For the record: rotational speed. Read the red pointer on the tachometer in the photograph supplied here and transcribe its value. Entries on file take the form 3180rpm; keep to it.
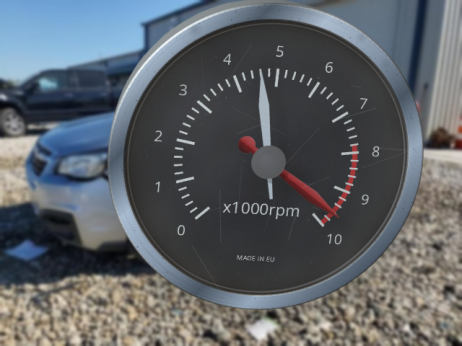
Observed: 9600rpm
